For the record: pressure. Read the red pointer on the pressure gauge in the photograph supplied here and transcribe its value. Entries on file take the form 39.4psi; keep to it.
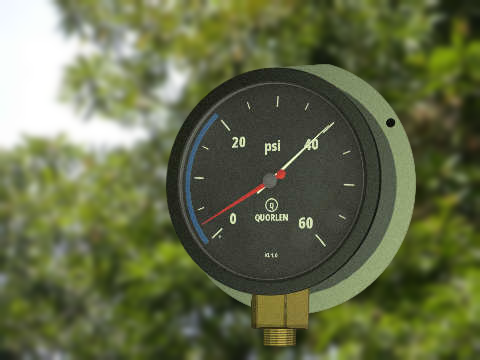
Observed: 2.5psi
